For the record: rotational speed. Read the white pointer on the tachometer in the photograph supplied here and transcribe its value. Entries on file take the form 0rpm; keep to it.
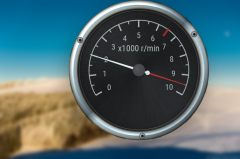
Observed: 2000rpm
